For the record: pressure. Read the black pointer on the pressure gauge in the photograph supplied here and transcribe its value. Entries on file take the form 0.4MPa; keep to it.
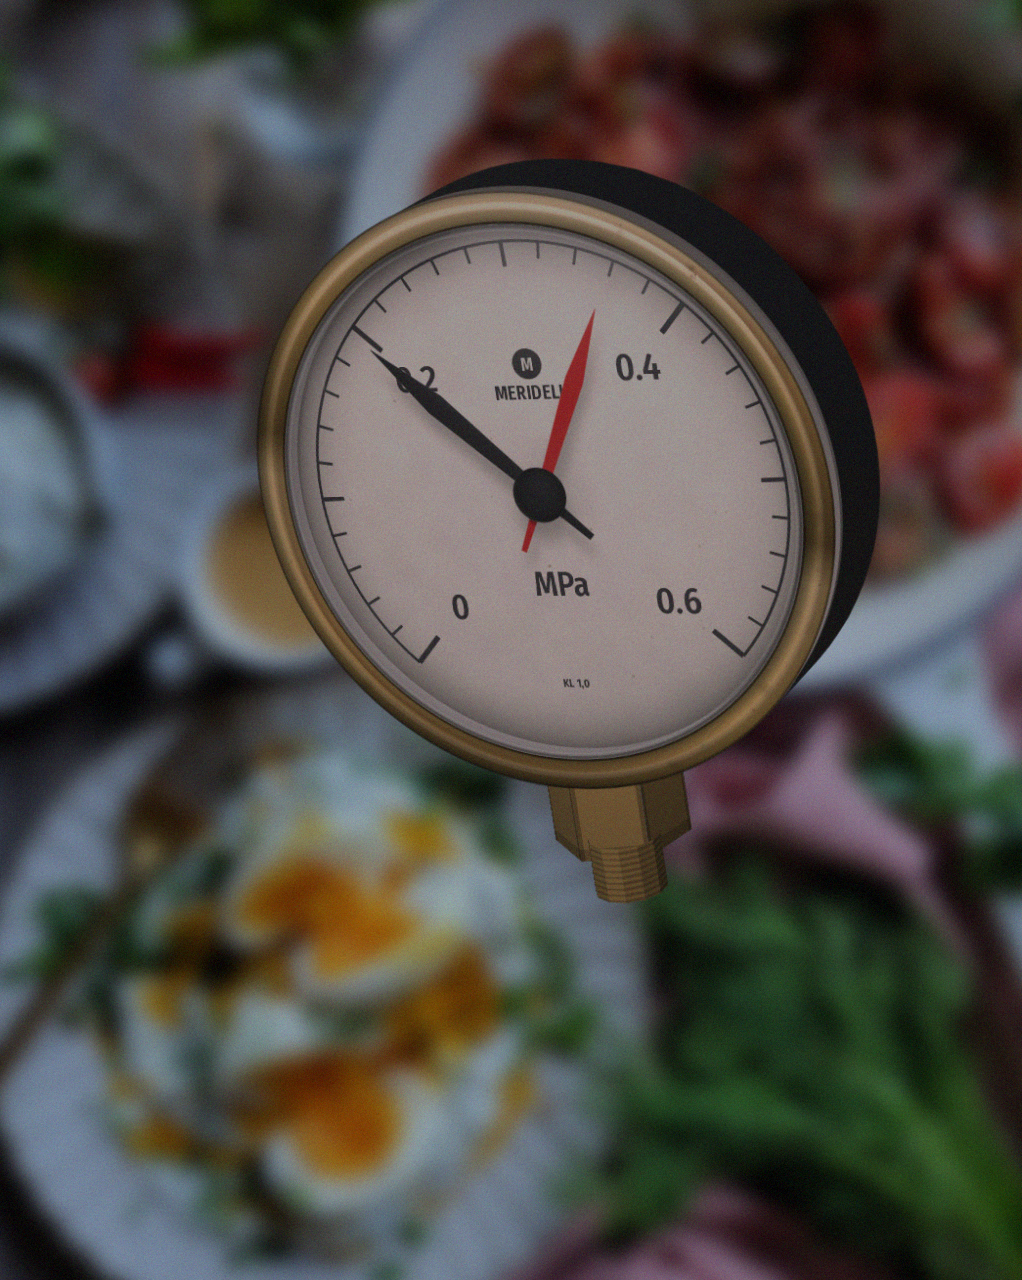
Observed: 0.2MPa
